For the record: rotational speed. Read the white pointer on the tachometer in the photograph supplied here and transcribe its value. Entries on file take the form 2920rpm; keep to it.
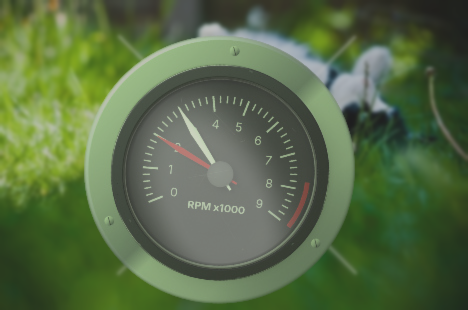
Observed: 3000rpm
